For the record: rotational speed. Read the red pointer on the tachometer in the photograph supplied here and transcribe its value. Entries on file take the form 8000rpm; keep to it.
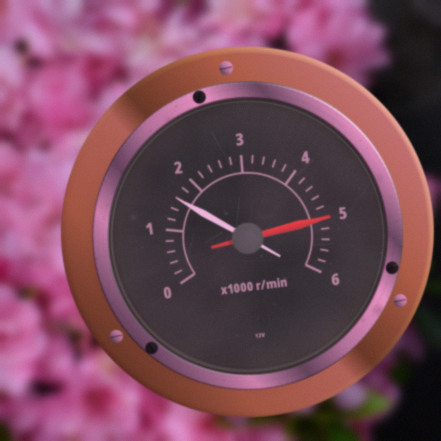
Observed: 5000rpm
